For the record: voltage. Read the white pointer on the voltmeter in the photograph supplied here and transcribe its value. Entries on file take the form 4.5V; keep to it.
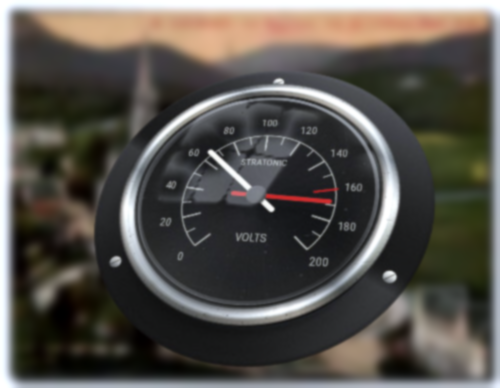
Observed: 65V
